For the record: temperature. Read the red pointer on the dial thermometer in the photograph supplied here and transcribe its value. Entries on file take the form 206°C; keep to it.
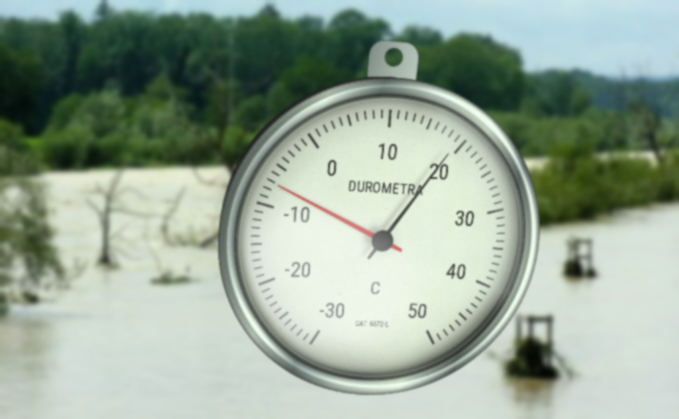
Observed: -7°C
